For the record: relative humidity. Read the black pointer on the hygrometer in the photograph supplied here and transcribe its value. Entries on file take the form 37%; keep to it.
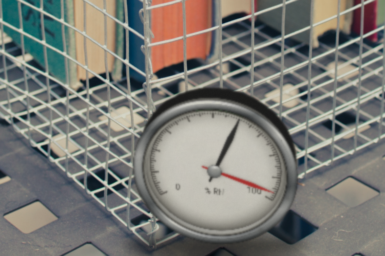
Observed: 60%
